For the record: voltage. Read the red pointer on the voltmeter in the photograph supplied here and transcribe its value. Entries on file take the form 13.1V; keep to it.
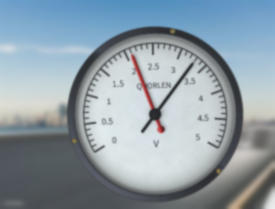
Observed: 2.1V
